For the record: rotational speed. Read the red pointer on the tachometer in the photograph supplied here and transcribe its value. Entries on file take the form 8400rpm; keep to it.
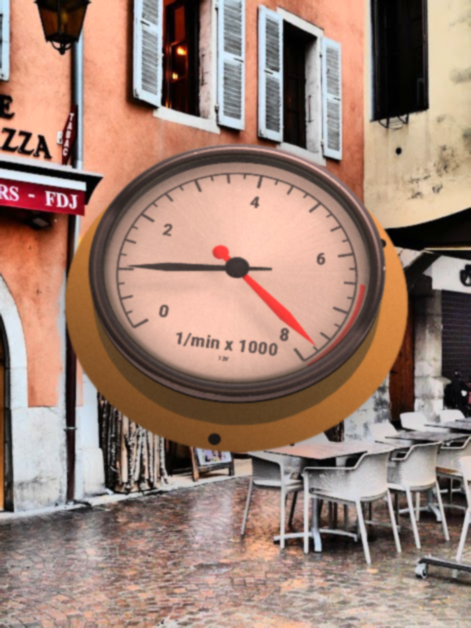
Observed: 7750rpm
